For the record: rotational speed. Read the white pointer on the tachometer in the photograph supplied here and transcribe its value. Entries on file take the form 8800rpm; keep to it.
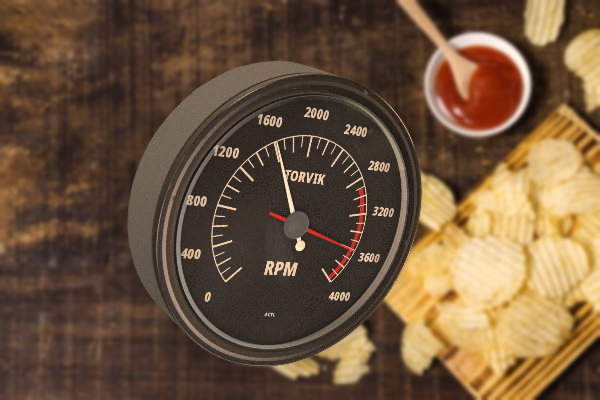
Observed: 1600rpm
